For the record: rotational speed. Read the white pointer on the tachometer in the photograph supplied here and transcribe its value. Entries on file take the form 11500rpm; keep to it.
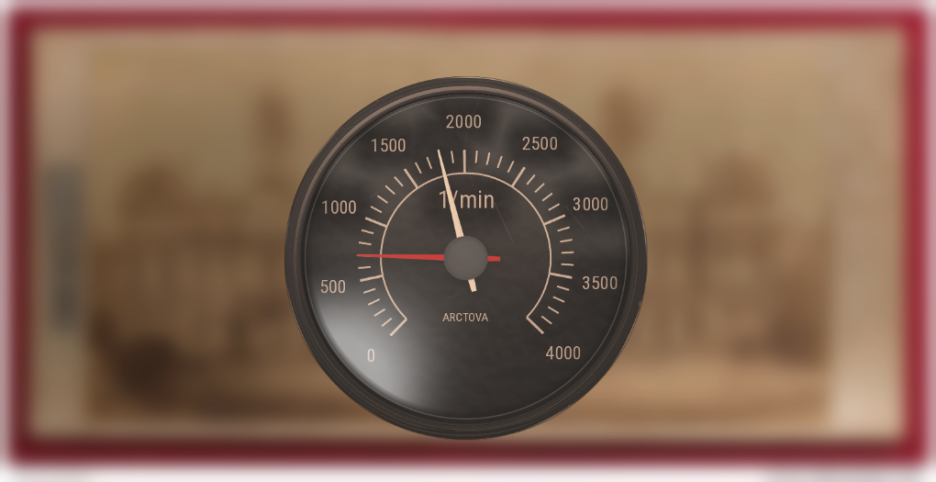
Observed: 1800rpm
